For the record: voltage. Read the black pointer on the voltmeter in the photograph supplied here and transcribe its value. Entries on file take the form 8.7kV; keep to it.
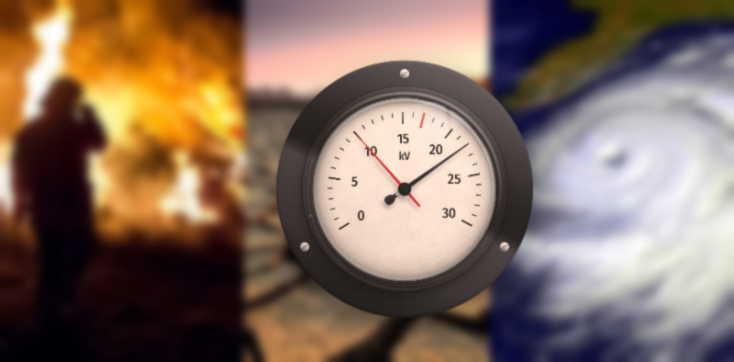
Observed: 22kV
